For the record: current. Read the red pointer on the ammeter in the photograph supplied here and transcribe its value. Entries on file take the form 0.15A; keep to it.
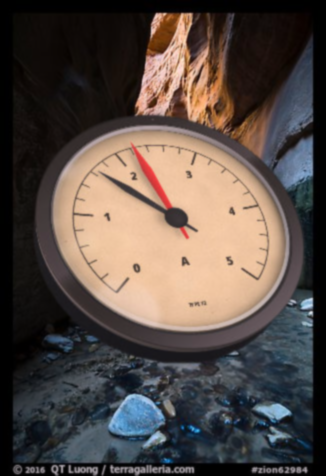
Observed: 2.2A
